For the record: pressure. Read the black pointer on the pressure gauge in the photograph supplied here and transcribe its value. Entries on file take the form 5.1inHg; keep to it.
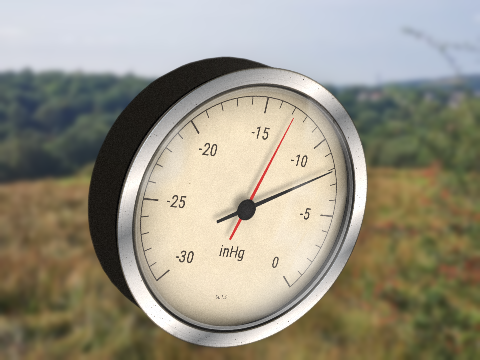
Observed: -8inHg
